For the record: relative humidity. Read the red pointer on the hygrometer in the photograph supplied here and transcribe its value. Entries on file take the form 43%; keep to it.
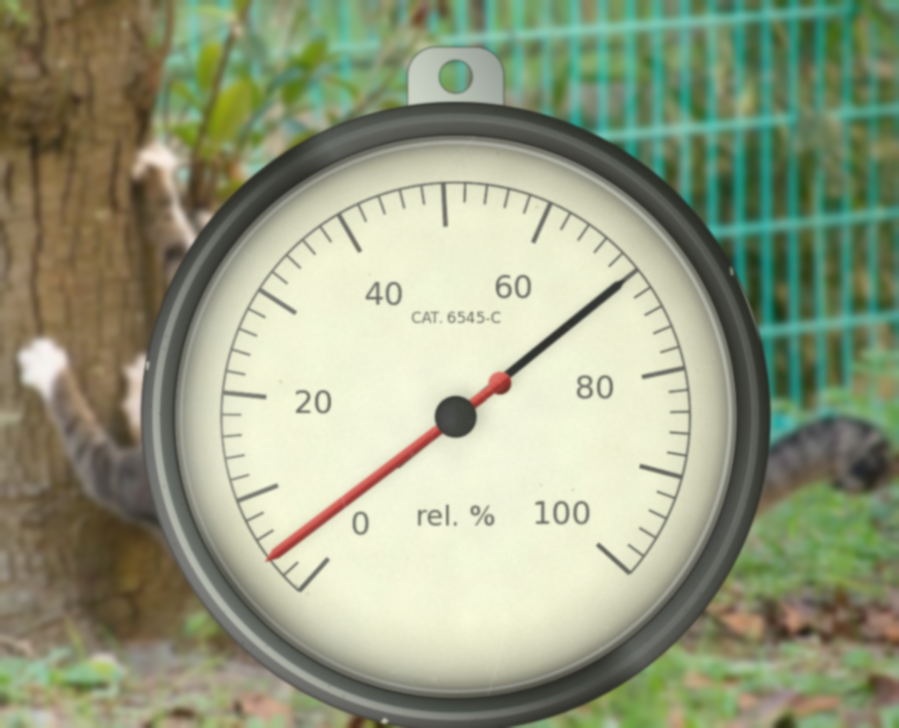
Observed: 4%
